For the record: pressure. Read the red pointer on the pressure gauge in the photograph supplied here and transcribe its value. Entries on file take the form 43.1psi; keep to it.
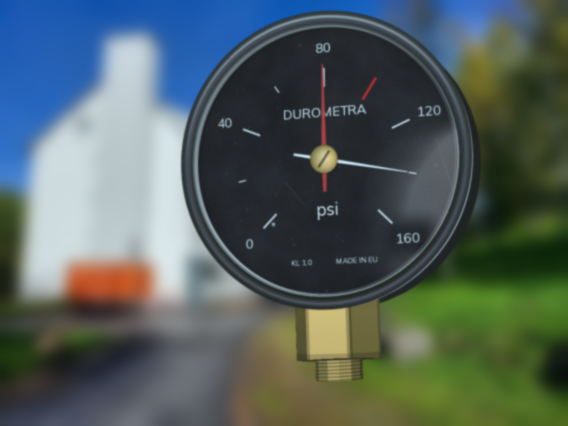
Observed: 80psi
